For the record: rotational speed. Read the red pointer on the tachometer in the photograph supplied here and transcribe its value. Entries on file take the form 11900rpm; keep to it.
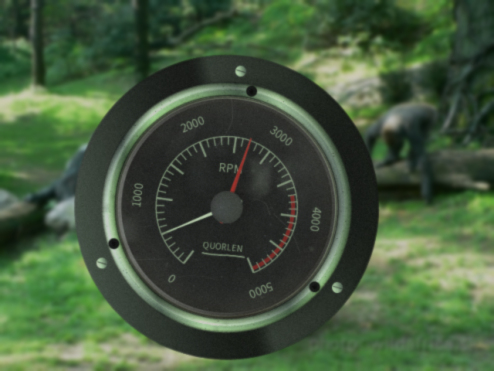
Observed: 2700rpm
